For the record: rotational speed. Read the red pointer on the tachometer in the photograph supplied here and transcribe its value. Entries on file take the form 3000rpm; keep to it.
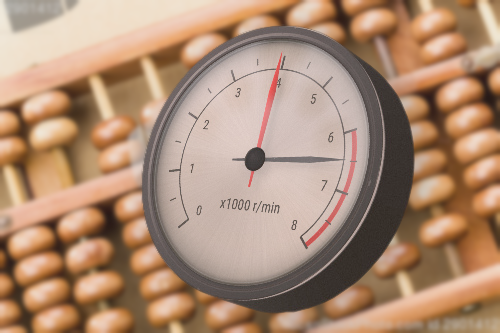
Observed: 4000rpm
